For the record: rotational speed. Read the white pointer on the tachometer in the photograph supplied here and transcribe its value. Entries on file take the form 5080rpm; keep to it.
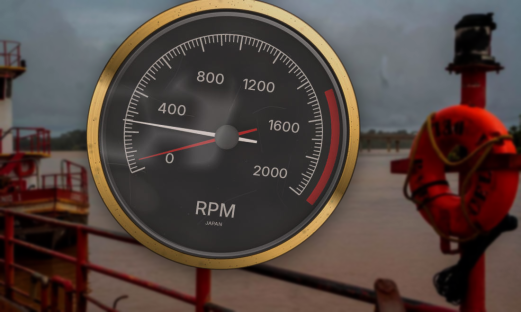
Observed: 260rpm
